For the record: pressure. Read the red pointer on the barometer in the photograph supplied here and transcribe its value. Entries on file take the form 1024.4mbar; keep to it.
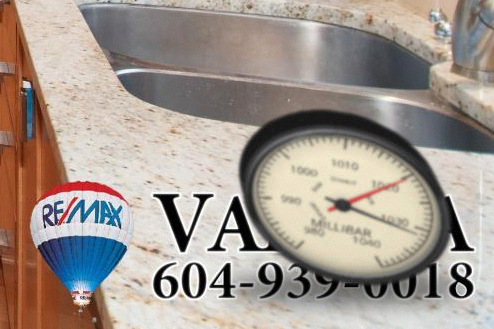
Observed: 1020mbar
